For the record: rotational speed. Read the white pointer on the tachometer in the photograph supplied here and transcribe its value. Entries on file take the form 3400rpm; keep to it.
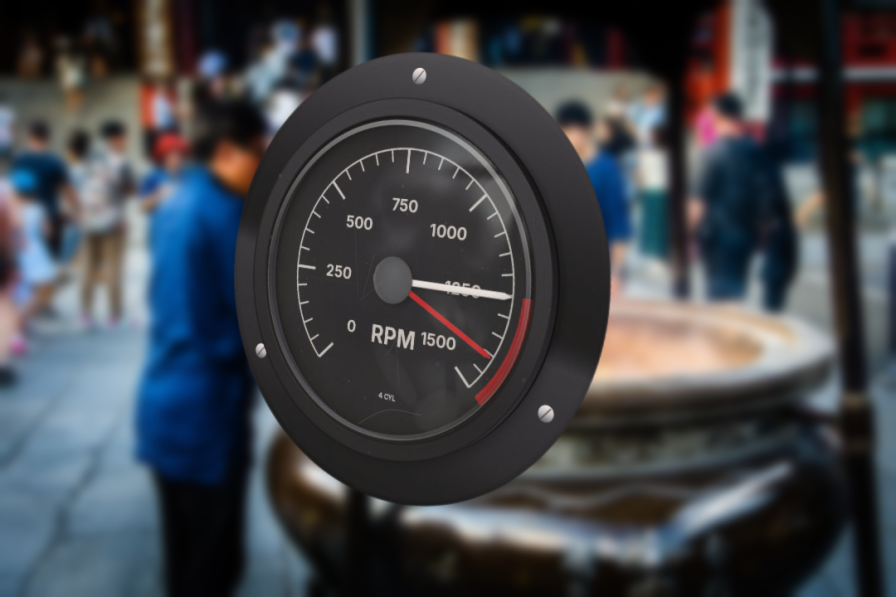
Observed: 1250rpm
